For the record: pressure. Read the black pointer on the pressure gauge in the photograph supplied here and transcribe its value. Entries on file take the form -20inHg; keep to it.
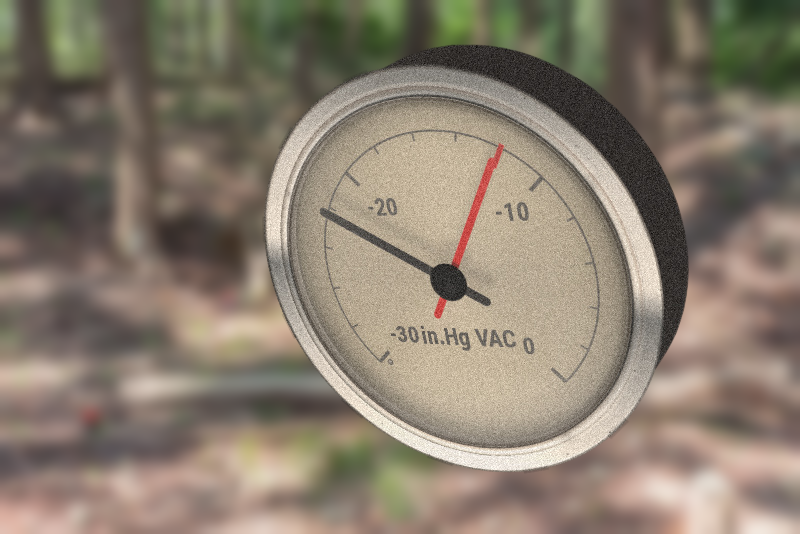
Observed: -22inHg
